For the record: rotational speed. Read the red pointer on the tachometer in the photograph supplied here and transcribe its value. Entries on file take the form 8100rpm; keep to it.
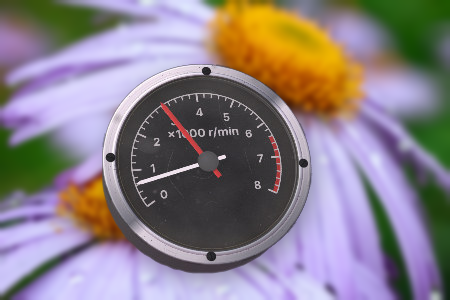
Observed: 3000rpm
